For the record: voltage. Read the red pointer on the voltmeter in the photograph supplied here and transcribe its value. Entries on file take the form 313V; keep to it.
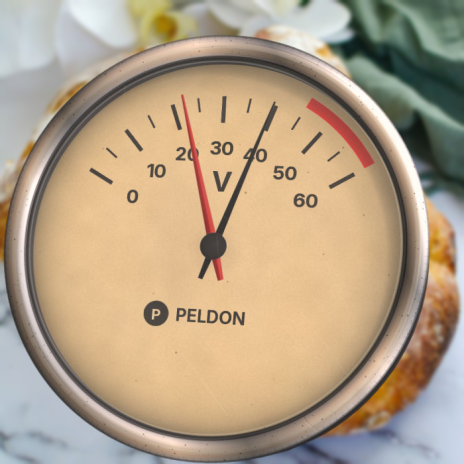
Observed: 22.5V
